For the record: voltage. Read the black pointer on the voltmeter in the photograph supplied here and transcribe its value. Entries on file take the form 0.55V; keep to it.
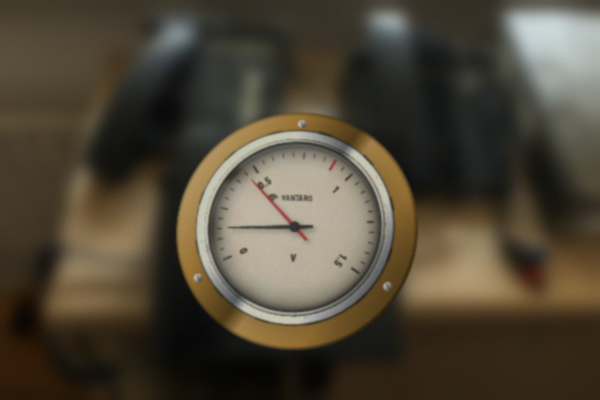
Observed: 0.15V
